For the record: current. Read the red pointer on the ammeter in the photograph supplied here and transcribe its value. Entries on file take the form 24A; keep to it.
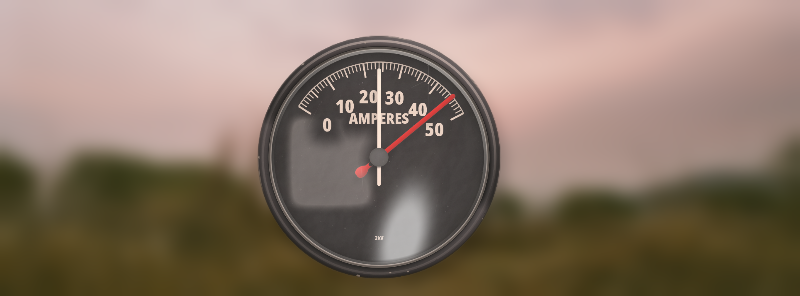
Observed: 45A
